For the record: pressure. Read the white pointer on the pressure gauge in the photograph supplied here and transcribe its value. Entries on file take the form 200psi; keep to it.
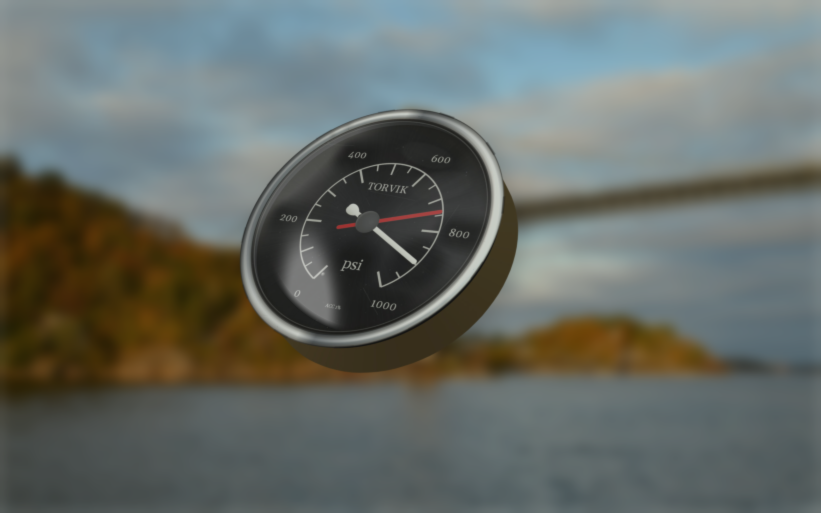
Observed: 900psi
